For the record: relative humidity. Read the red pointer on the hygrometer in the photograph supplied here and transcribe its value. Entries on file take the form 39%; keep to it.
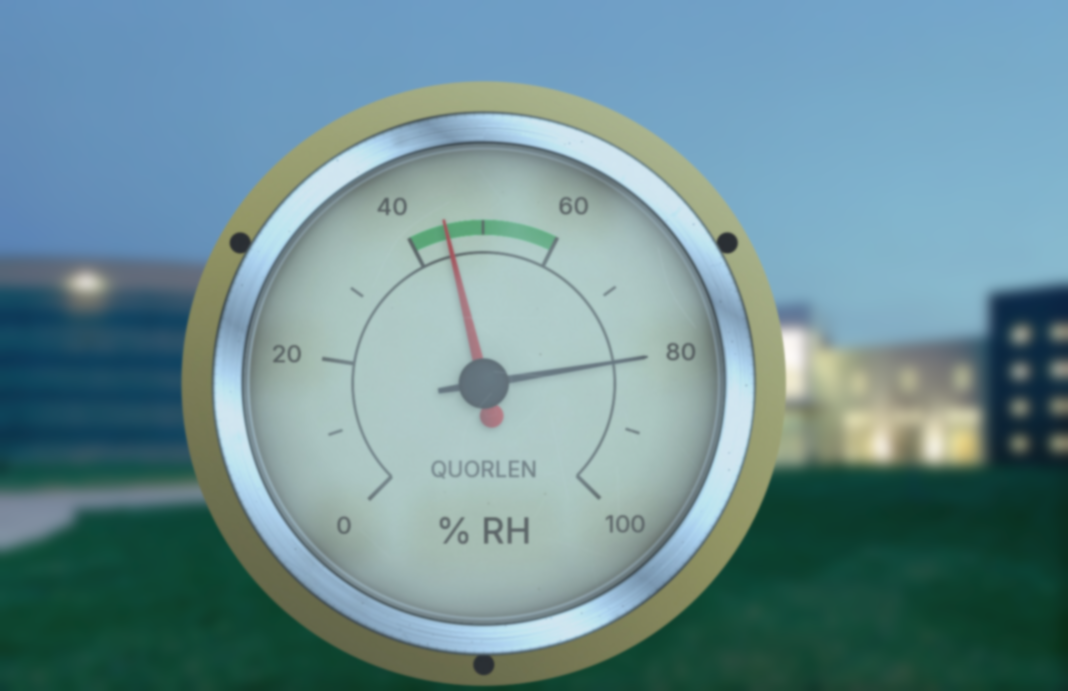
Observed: 45%
